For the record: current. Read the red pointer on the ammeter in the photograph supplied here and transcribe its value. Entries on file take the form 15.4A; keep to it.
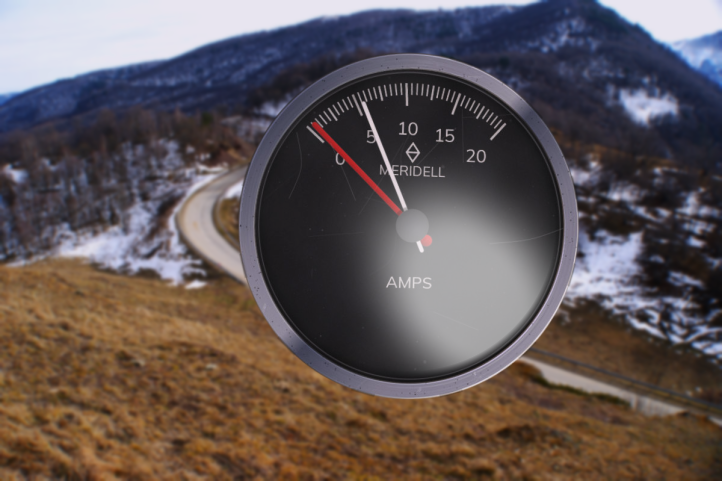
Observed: 0.5A
